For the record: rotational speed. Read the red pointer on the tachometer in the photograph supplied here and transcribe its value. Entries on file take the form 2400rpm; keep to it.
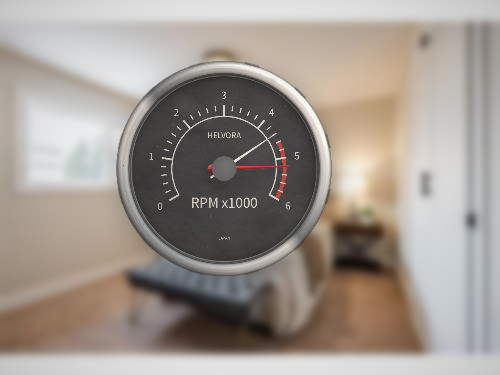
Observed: 5200rpm
